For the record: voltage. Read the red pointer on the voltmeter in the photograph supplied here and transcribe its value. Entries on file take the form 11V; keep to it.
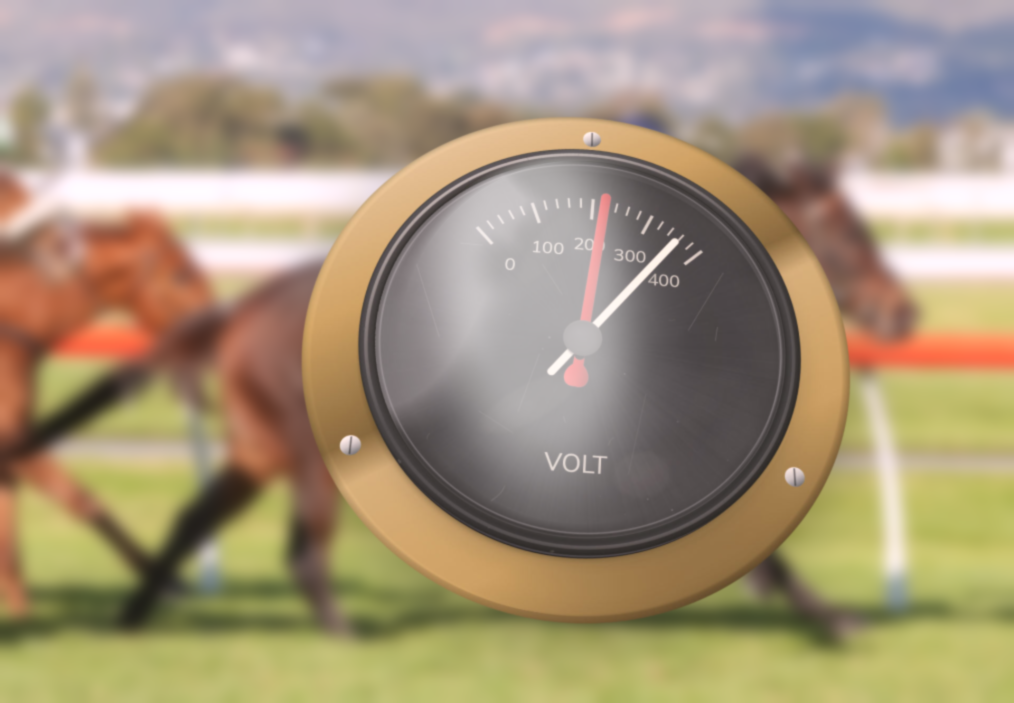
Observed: 220V
